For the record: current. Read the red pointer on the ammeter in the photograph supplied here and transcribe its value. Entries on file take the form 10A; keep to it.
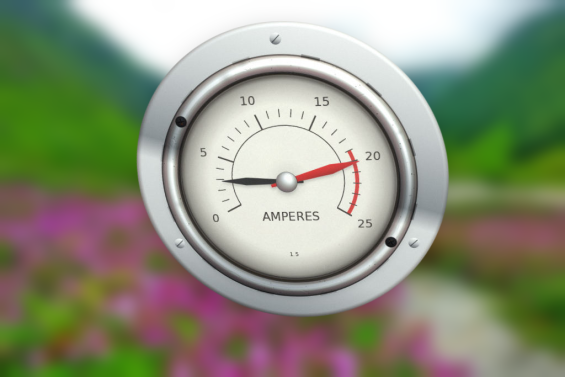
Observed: 20A
